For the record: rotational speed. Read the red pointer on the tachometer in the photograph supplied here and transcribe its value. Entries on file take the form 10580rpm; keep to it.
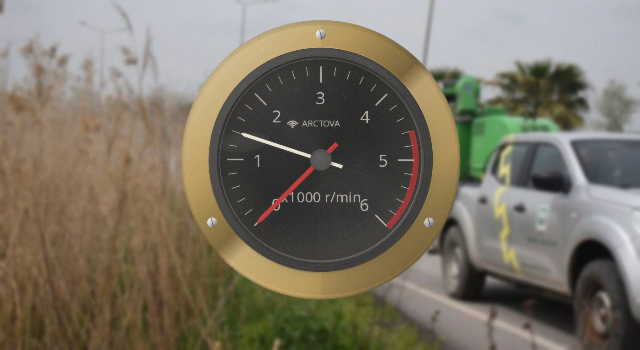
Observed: 0rpm
